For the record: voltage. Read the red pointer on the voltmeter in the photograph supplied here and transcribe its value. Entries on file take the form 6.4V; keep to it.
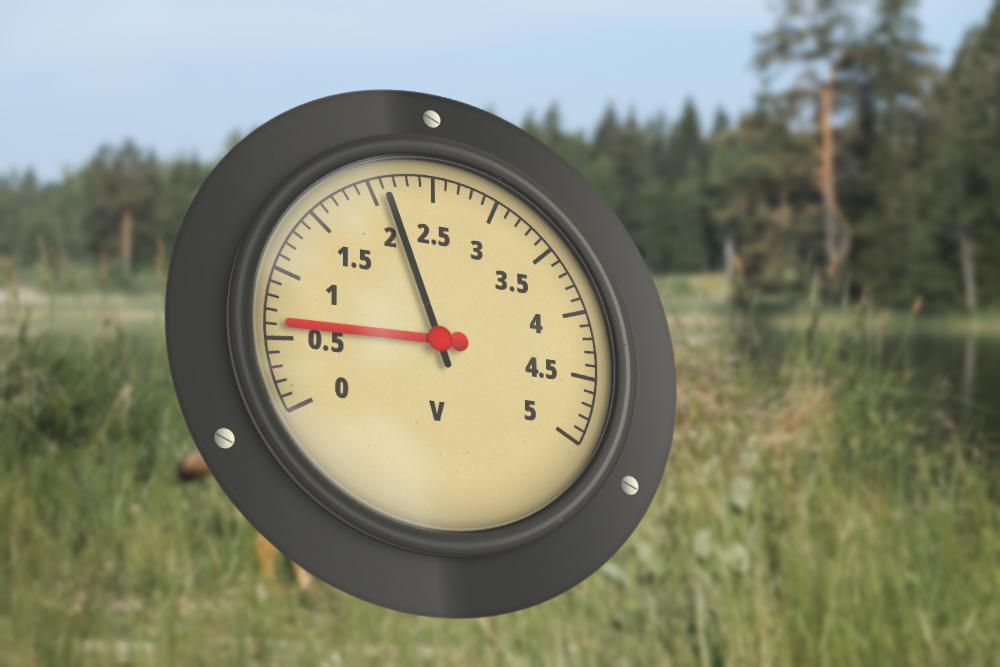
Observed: 0.6V
